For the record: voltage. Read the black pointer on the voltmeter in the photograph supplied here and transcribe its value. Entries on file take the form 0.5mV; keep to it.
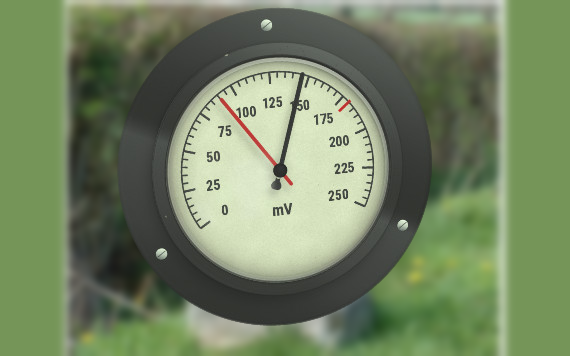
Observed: 145mV
